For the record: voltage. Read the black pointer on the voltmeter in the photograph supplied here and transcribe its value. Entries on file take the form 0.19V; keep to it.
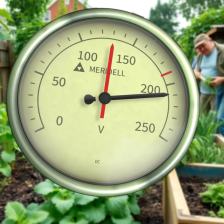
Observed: 210V
